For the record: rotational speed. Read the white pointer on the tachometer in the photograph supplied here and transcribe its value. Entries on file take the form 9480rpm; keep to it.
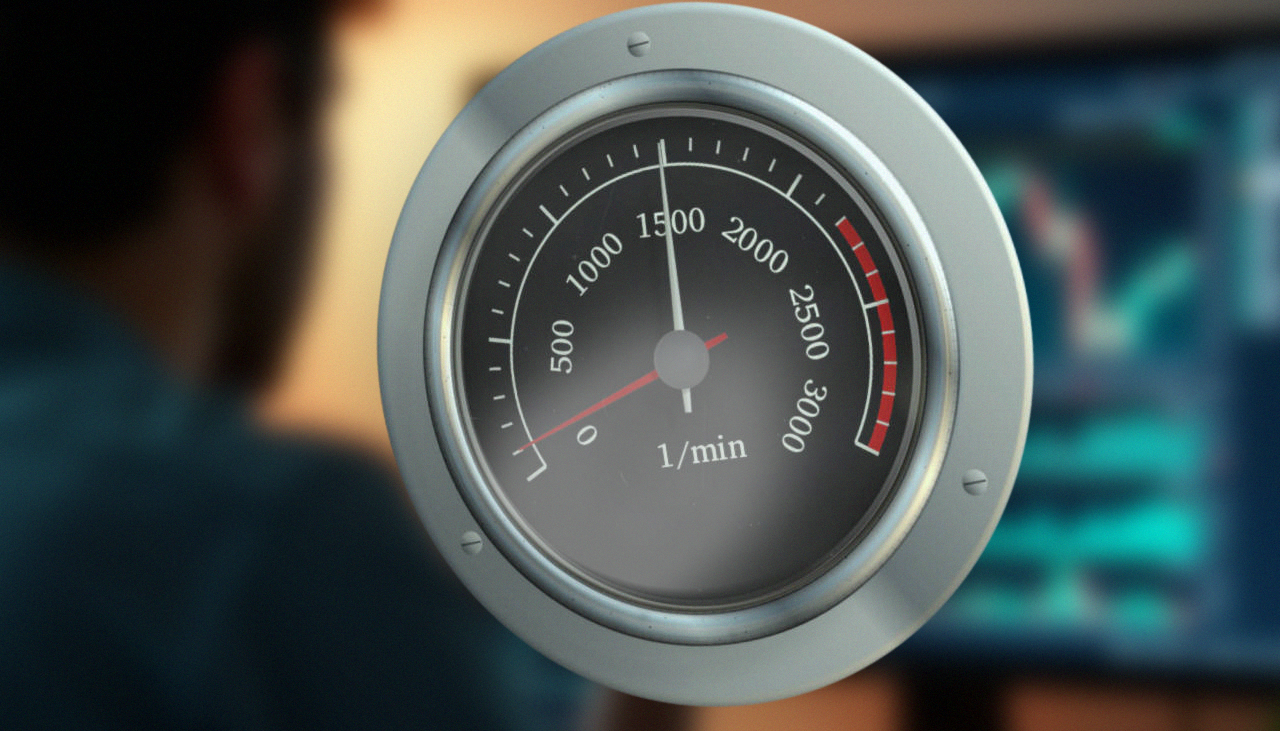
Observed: 1500rpm
